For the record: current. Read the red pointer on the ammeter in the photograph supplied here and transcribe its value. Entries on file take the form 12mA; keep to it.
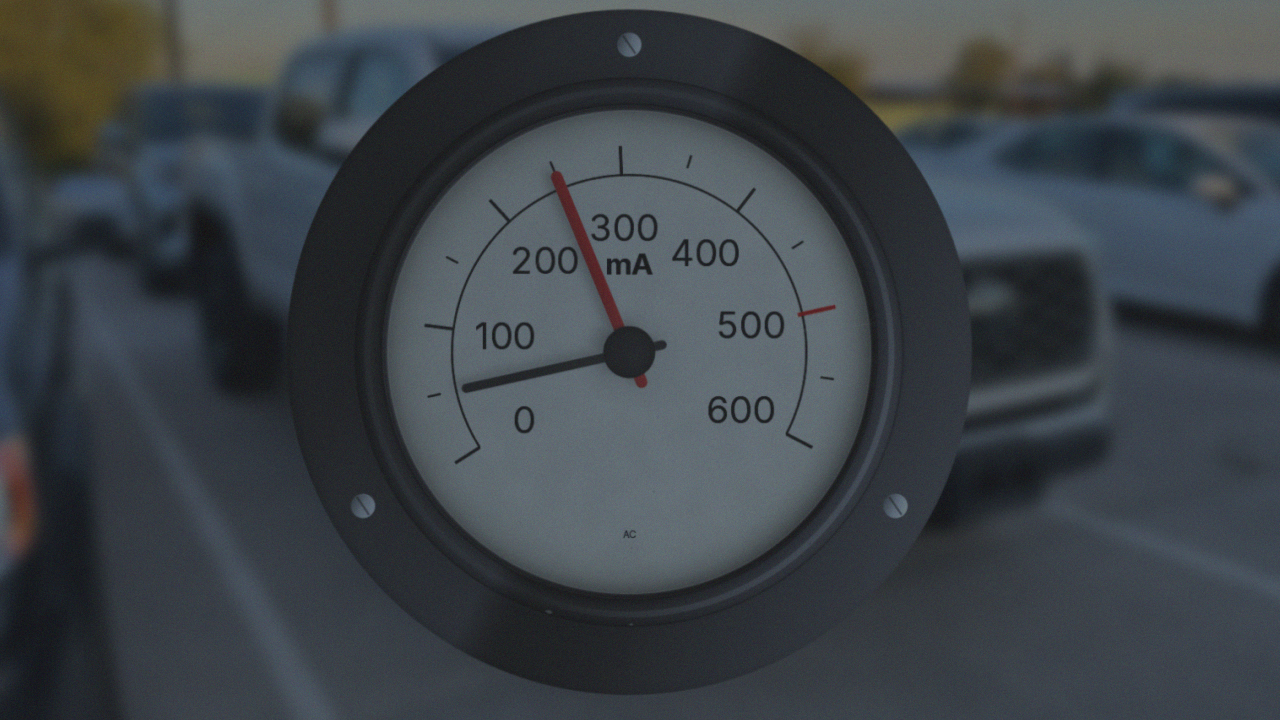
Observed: 250mA
